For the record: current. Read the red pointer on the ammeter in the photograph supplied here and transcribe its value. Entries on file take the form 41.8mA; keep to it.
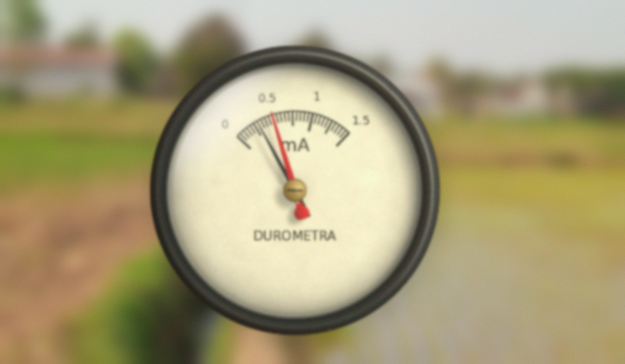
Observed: 0.5mA
